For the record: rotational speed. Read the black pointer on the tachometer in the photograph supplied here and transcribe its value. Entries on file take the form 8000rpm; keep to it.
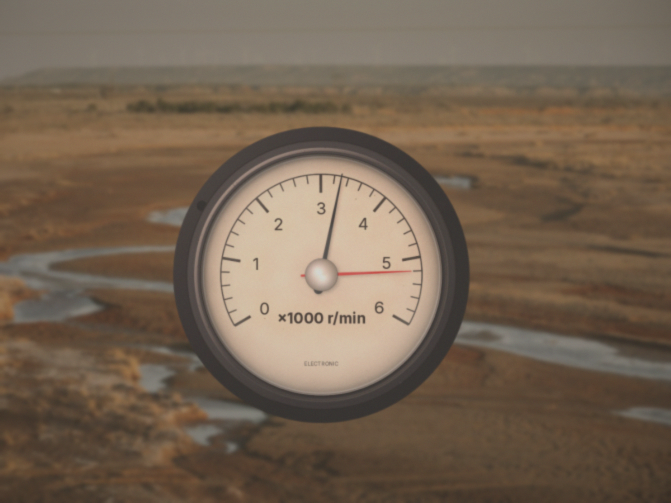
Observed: 3300rpm
